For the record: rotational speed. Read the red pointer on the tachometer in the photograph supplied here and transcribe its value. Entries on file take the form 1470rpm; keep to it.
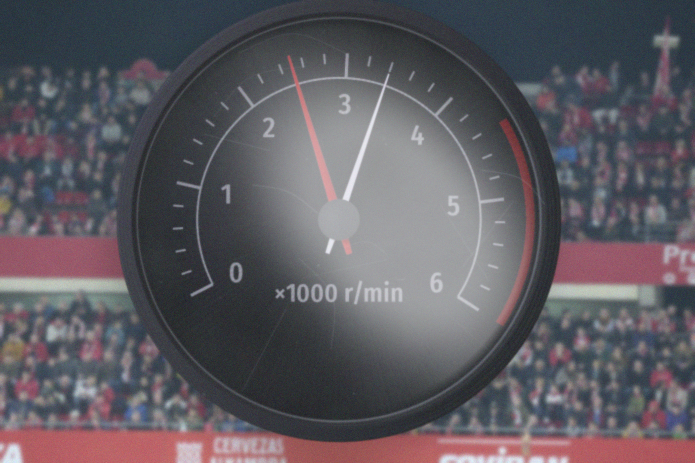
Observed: 2500rpm
